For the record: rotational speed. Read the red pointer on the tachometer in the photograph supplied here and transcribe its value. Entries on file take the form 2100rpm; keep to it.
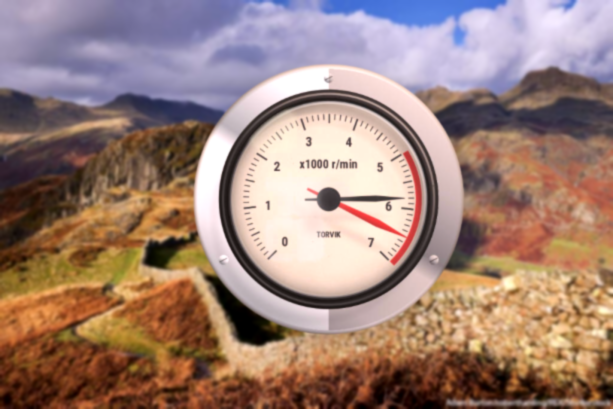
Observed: 6500rpm
